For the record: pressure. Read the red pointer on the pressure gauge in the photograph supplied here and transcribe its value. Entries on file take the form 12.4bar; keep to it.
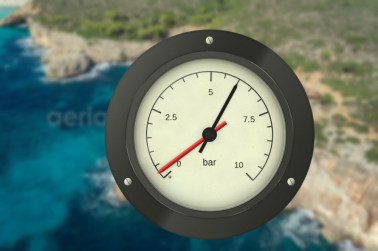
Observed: 0.25bar
